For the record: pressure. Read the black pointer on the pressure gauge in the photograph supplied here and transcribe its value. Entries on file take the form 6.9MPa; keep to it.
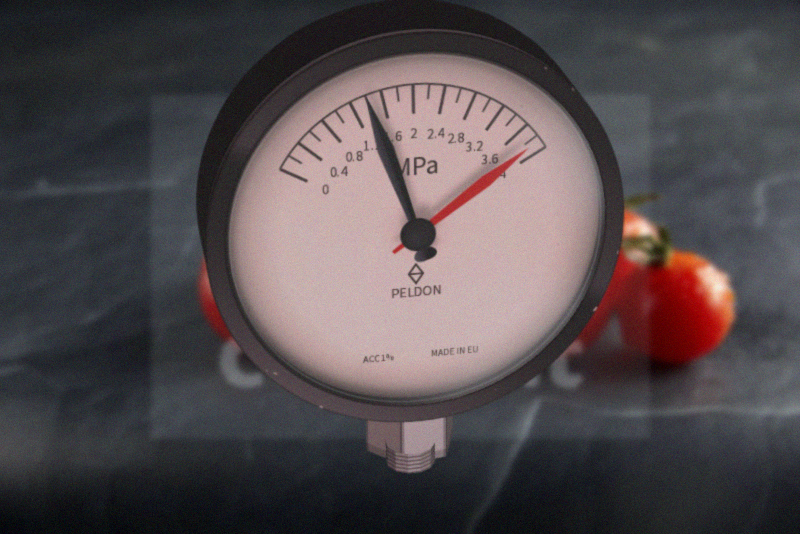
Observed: 1.4MPa
